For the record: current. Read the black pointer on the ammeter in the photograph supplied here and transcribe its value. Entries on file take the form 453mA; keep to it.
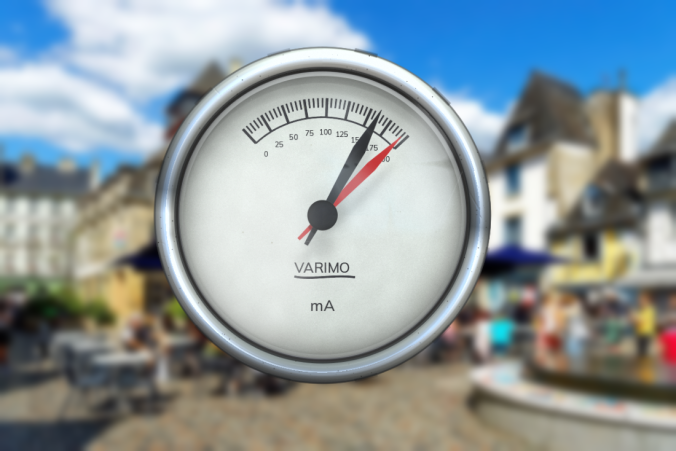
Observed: 160mA
